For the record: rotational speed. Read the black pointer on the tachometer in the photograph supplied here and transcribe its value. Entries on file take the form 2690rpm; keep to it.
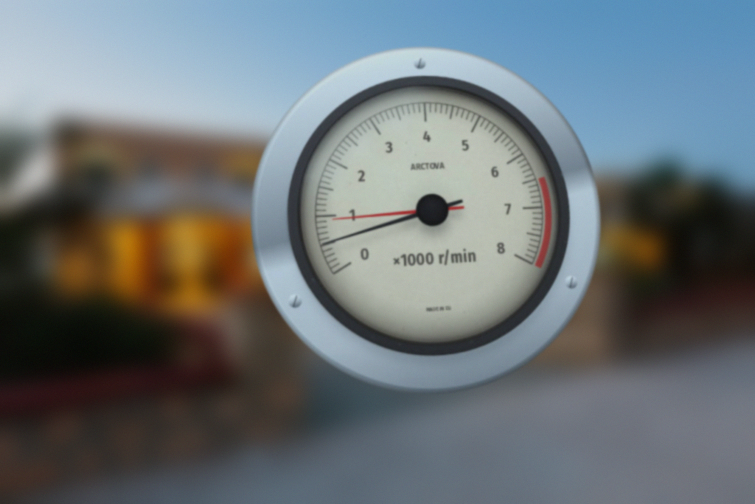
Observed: 500rpm
